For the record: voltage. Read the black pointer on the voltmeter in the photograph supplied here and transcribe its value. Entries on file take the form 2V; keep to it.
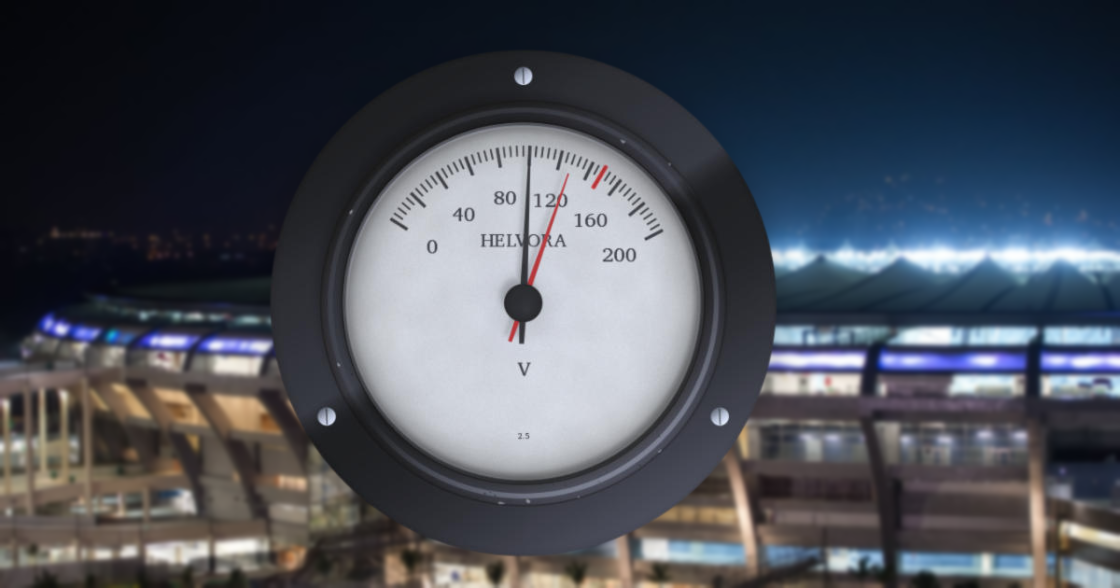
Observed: 100V
